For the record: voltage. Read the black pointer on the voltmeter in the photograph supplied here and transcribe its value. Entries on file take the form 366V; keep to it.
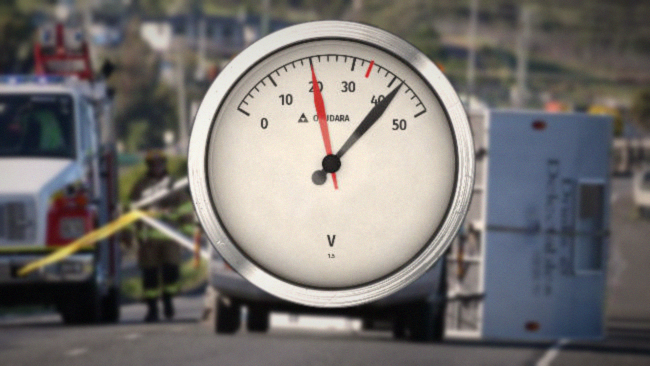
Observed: 42V
